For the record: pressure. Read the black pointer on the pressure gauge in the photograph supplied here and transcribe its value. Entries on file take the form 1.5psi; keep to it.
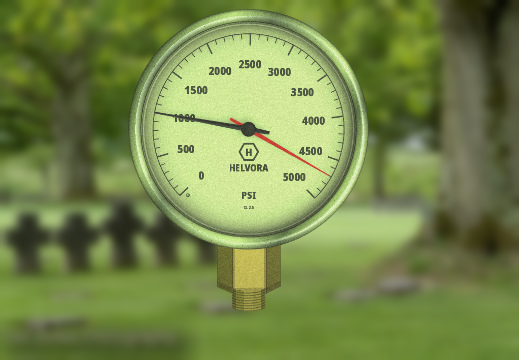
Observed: 1000psi
